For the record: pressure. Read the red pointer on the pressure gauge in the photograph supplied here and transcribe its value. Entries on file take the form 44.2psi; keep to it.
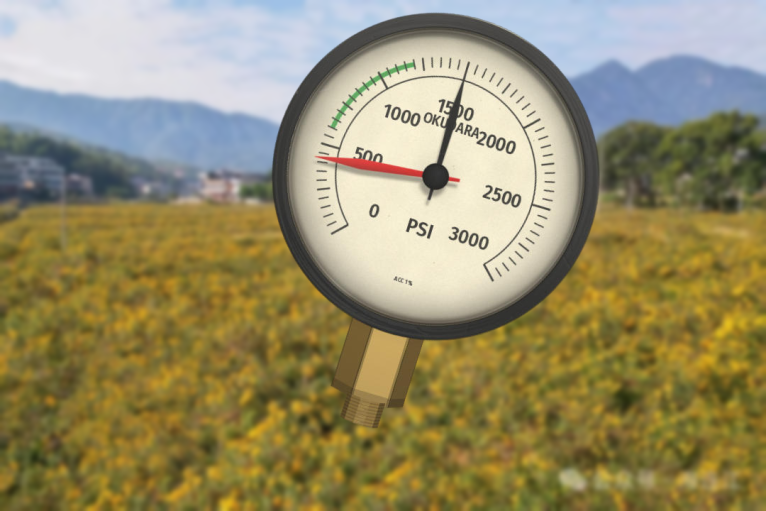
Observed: 425psi
